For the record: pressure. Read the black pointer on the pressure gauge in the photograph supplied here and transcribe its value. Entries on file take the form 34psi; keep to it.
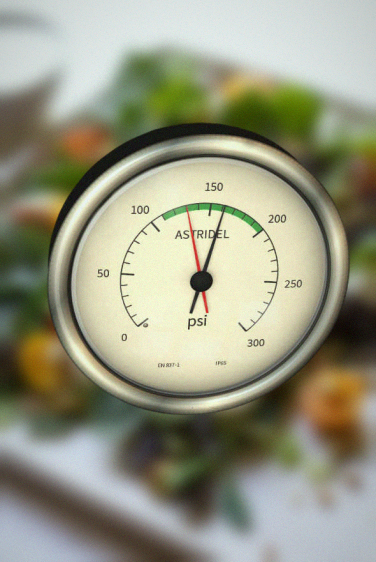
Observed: 160psi
